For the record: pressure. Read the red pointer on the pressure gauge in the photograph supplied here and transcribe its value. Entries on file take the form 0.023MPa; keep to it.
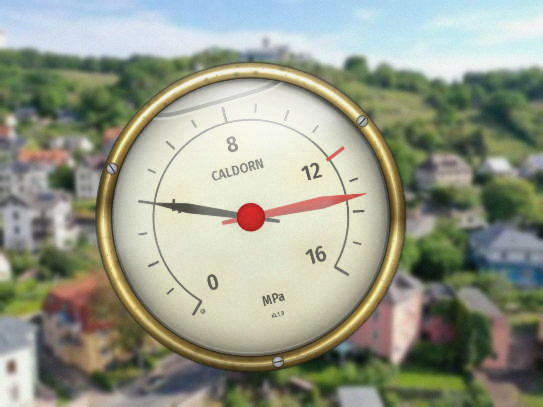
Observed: 13.5MPa
